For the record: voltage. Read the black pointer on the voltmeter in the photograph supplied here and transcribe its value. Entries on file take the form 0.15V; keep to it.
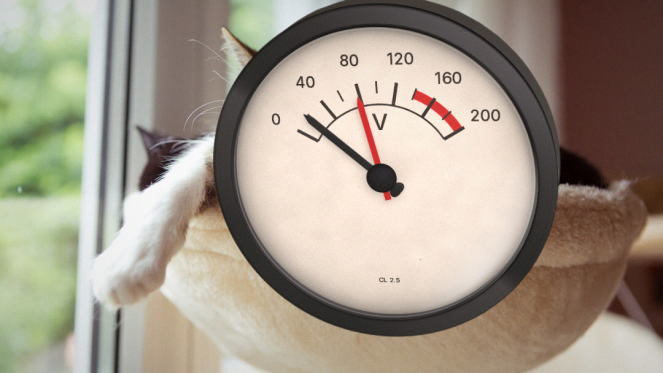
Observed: 20V
